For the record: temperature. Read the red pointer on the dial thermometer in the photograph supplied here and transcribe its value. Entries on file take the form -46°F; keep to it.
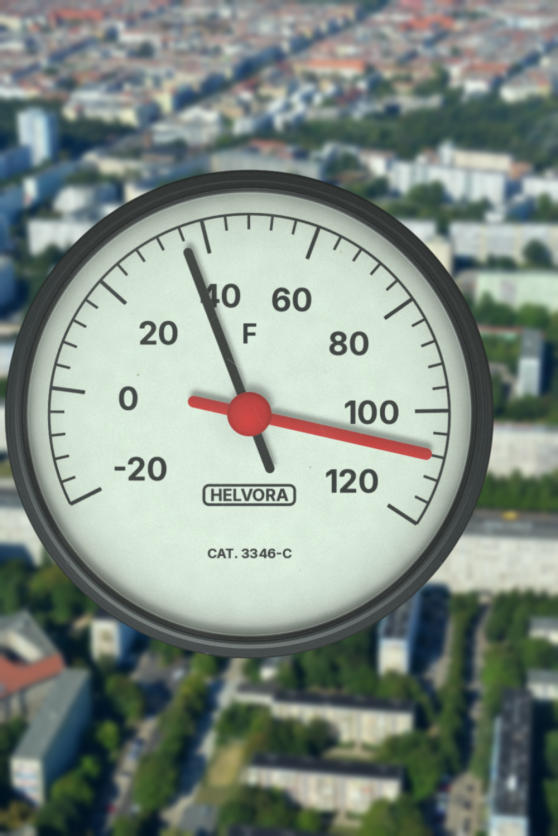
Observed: 108°F
